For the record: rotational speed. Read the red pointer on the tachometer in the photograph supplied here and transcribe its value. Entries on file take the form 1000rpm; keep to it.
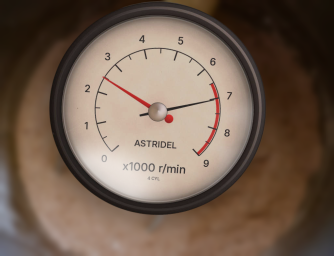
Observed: 2500rpm
